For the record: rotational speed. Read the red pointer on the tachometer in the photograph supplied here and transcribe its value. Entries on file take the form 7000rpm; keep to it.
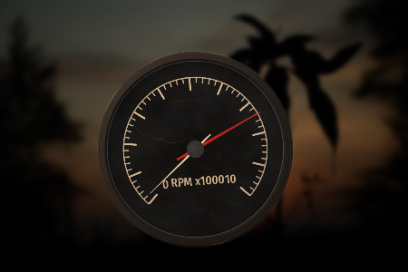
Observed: 7400rpm
